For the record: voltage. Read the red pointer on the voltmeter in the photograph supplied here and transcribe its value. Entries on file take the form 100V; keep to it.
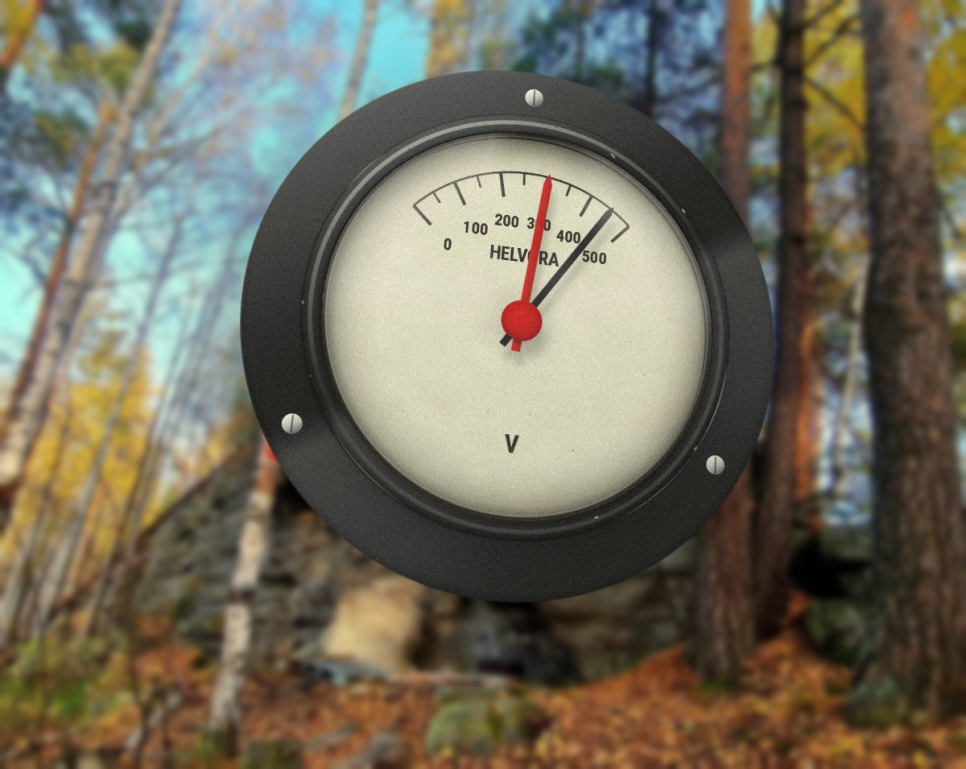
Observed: 300V
